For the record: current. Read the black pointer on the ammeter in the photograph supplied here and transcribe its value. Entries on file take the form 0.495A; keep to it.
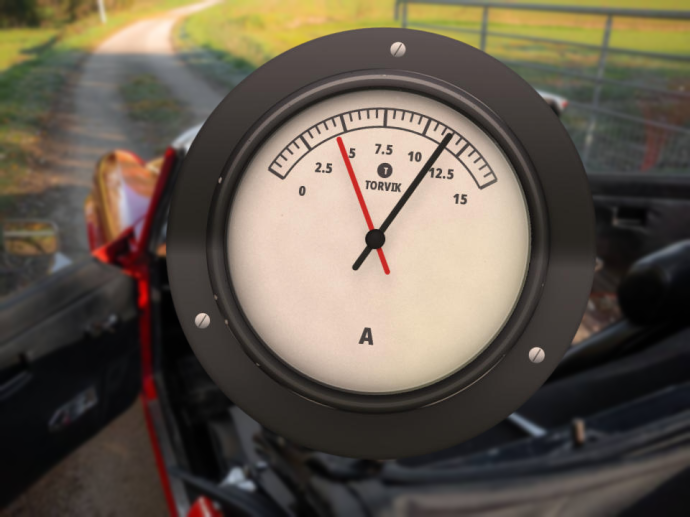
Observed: 11.5A
